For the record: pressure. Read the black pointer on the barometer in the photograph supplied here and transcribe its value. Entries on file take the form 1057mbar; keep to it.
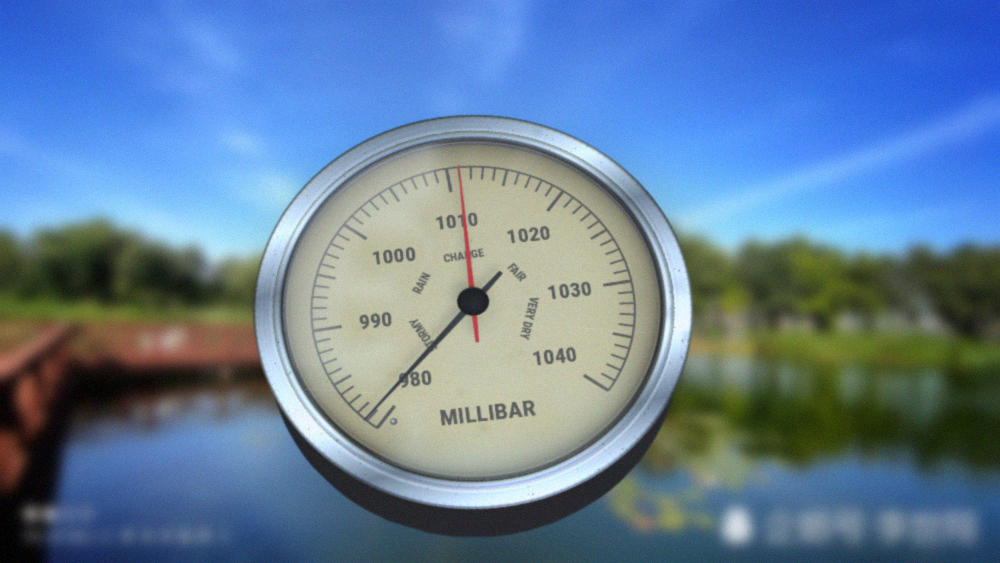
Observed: 981mbar
